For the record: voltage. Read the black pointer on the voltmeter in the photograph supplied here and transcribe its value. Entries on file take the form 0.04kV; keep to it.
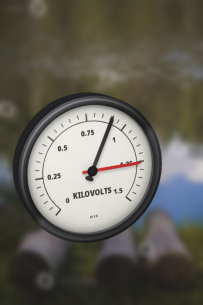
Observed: 0.9kV
